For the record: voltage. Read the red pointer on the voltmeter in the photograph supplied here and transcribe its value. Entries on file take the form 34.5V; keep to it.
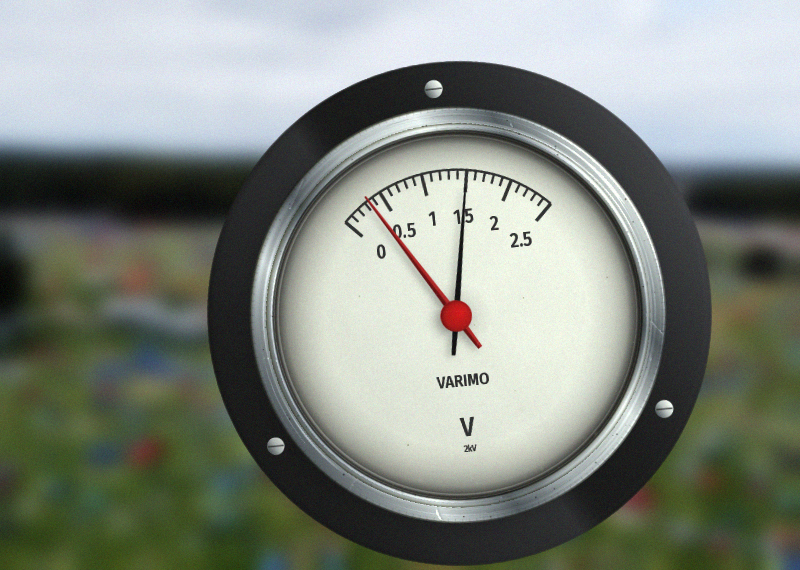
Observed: 0.35V
